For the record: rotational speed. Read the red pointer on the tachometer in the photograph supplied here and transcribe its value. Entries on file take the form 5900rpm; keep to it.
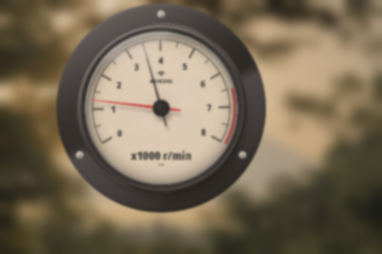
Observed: 1250rpm
